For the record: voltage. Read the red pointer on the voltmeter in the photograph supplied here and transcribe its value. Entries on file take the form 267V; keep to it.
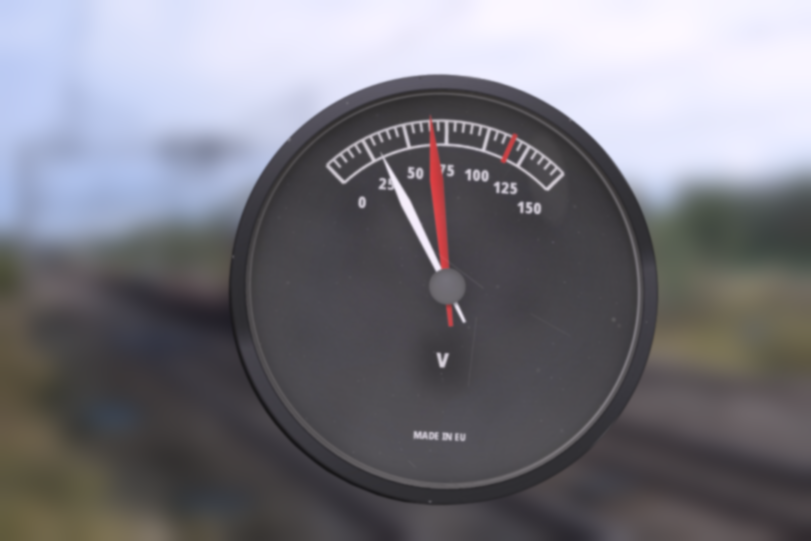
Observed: 65V
